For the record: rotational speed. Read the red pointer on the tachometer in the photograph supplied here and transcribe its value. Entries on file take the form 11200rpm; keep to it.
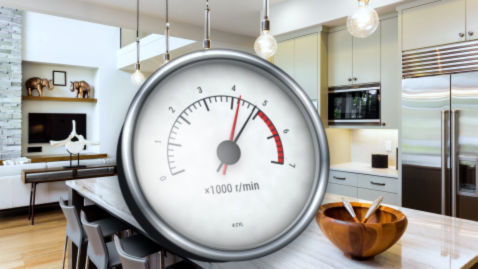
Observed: 4200rpm
